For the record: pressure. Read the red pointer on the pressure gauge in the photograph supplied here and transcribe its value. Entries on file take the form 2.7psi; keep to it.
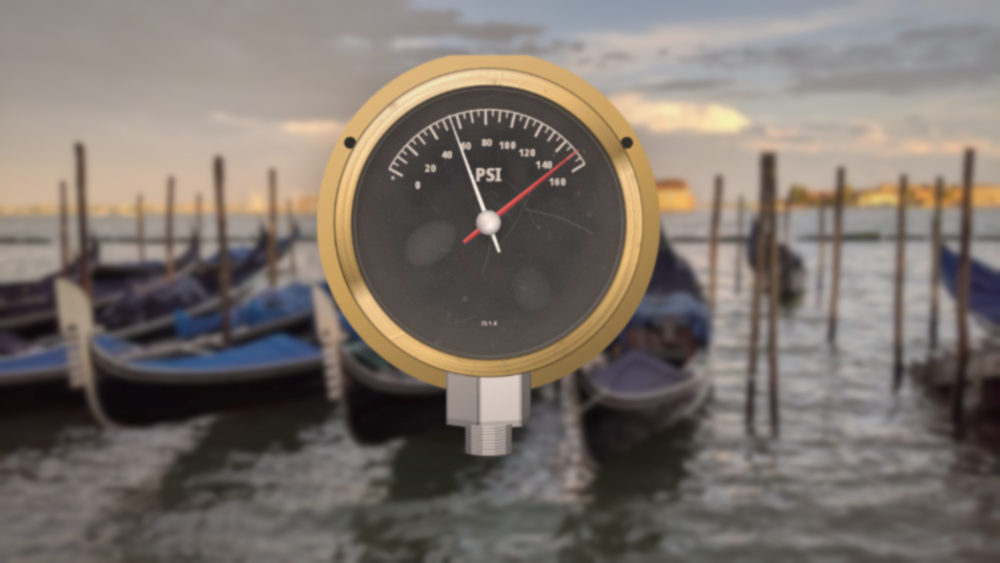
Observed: 150psi
